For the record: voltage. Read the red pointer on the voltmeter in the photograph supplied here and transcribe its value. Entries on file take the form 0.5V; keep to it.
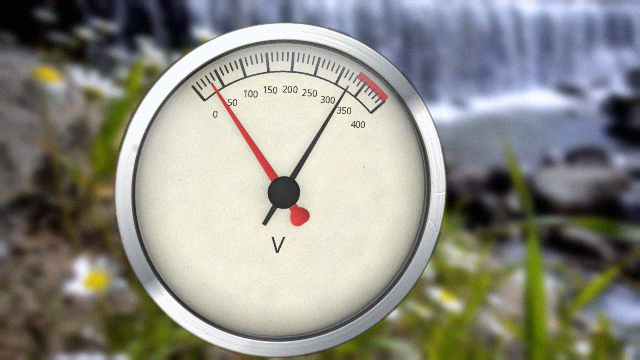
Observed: 30V
